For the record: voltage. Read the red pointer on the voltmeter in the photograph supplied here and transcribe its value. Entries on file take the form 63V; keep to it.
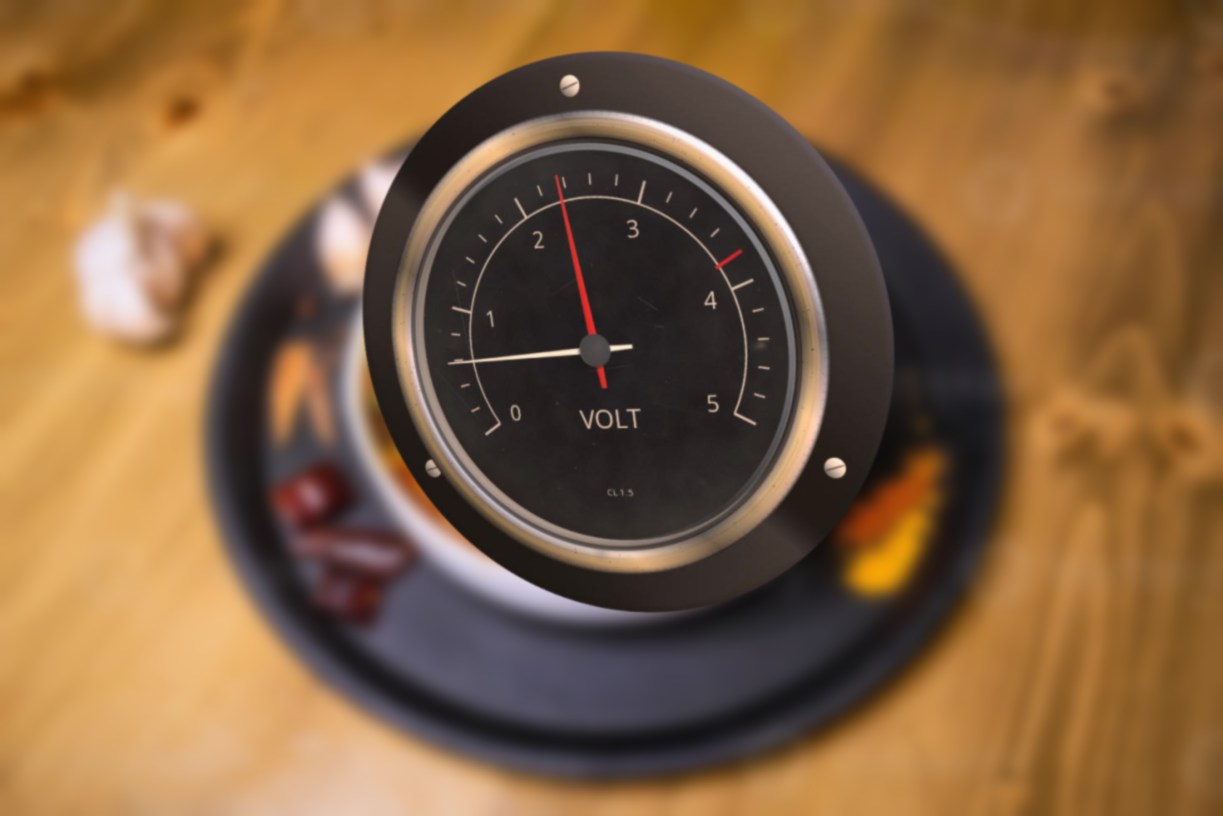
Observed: 2.4V
